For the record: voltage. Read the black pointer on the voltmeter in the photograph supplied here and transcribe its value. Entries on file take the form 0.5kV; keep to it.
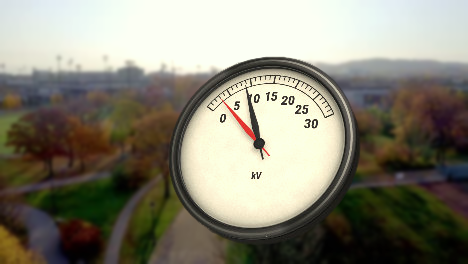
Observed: 9kV
